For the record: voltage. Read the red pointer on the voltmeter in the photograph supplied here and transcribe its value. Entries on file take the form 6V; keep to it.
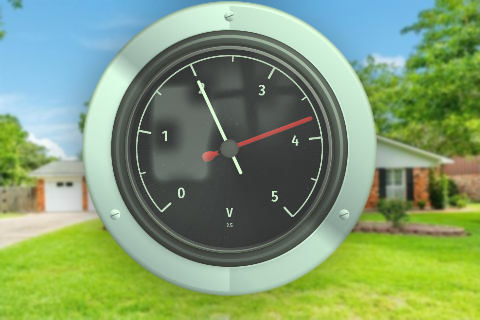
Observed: 3.75V
